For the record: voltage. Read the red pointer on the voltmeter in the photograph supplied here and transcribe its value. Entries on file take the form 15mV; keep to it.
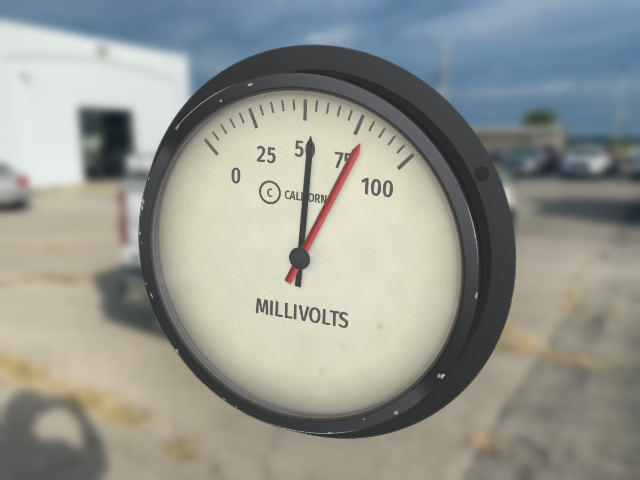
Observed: 80mV
